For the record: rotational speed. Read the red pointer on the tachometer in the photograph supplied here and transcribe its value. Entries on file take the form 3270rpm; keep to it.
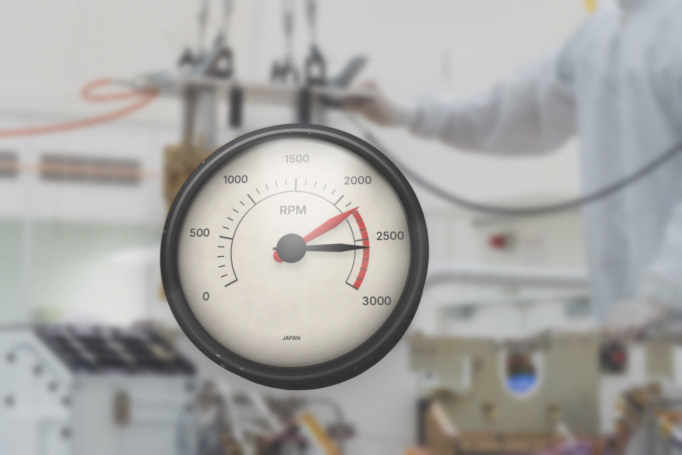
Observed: 2200rpm
